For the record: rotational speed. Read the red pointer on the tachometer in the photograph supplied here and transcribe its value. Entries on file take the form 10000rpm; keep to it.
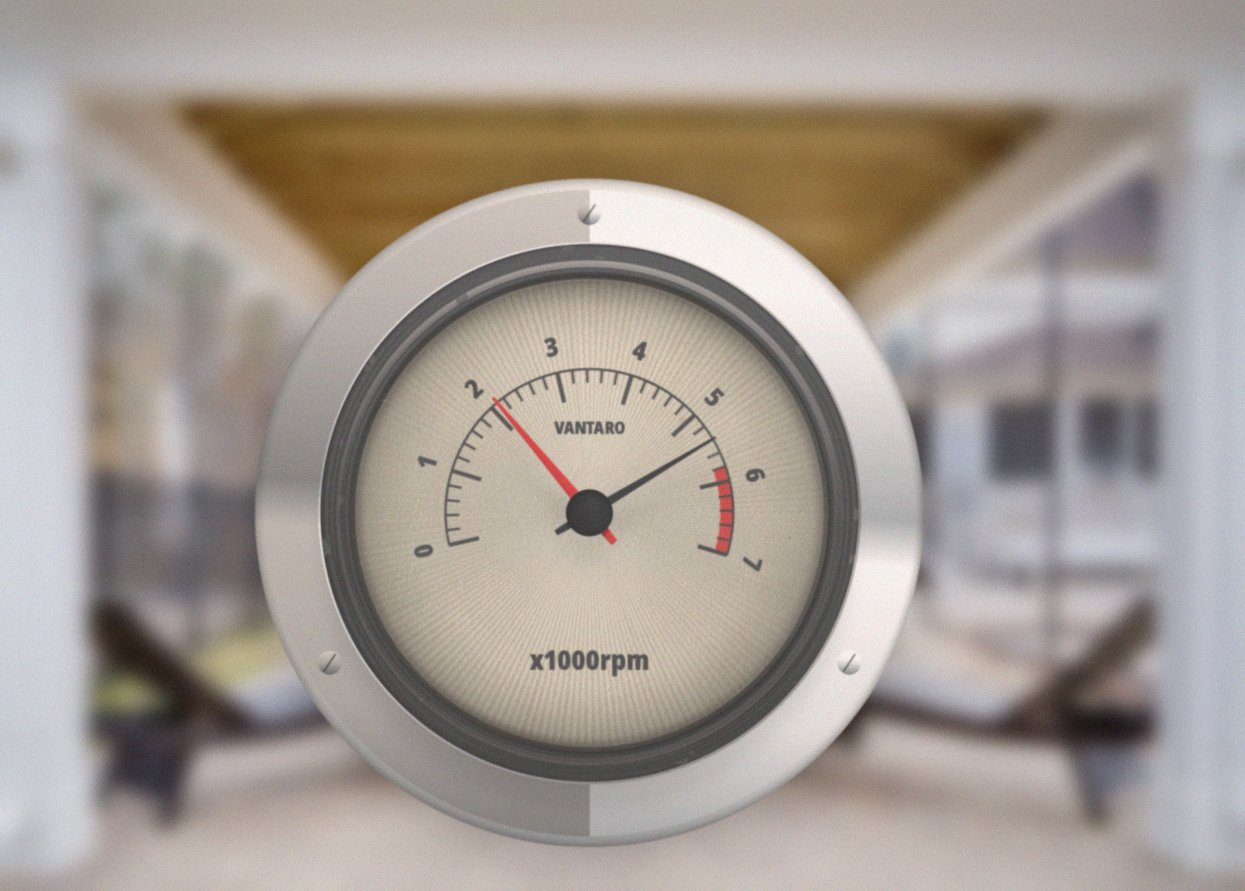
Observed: 2100rpm
